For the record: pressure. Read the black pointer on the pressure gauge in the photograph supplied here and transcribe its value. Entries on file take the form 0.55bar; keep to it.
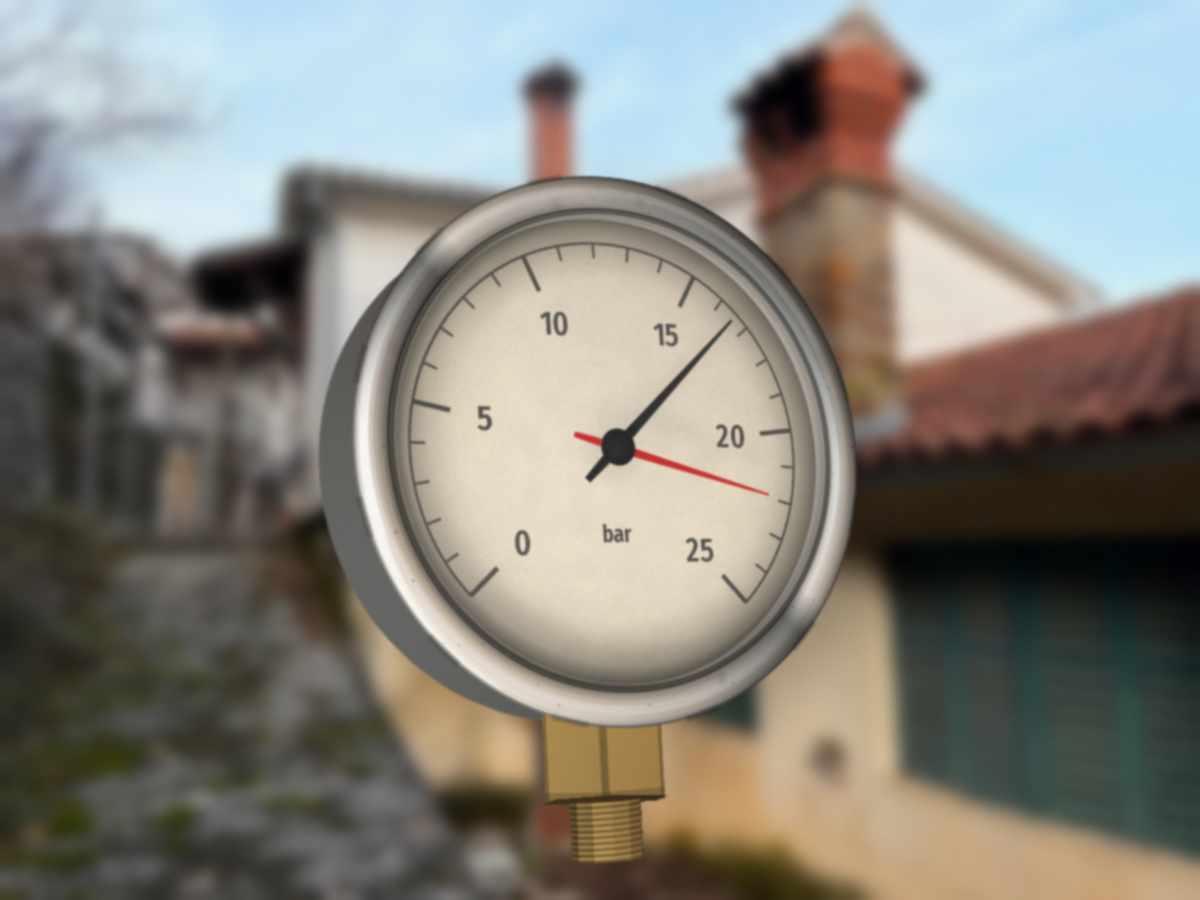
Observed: 16.5bar
